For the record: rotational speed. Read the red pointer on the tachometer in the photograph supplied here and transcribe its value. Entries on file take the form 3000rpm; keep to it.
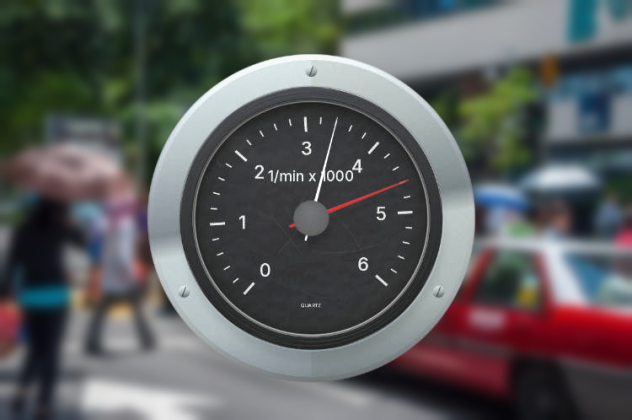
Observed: 4600rpm
